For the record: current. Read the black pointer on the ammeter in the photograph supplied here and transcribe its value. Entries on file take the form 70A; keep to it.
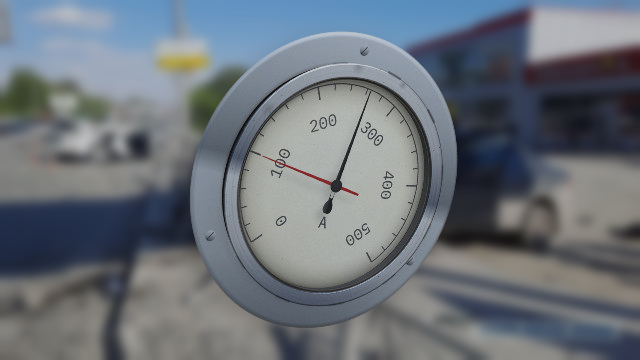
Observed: 260A
